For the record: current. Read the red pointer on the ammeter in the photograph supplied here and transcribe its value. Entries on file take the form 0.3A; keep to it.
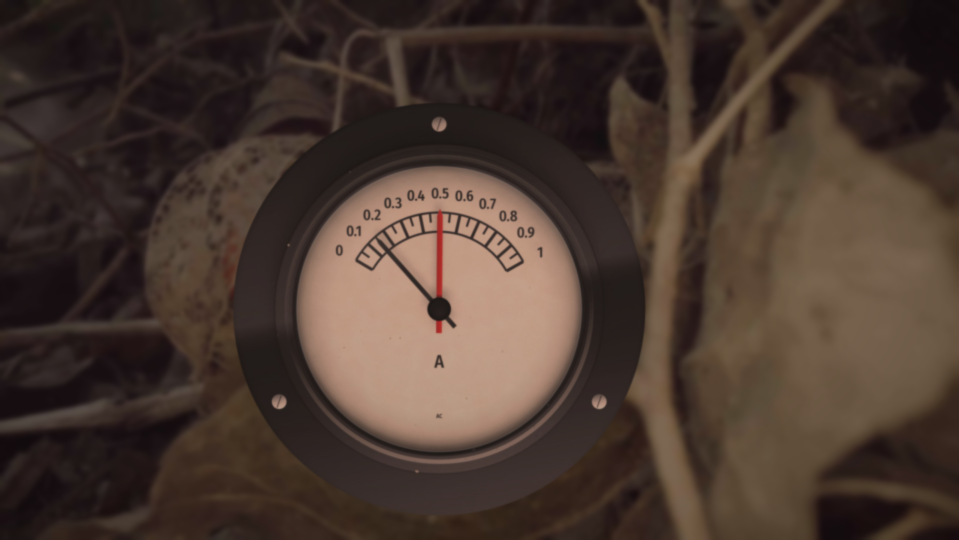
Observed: 0.5A
